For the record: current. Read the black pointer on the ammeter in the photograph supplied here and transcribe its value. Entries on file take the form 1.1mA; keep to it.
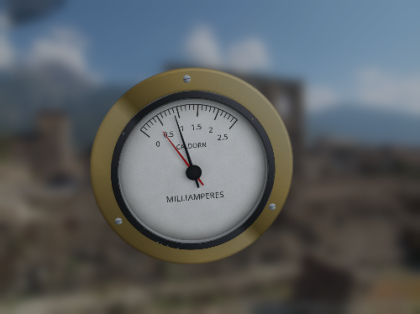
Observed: 0.9mA
